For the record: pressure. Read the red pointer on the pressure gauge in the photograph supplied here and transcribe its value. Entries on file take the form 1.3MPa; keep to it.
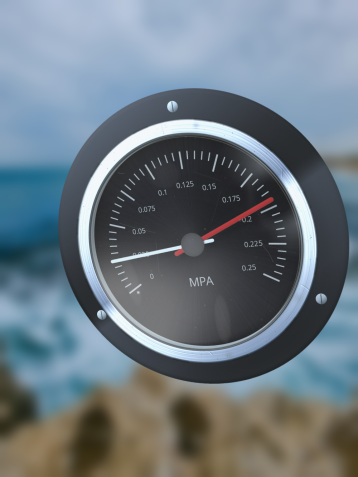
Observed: 0.195MPa
